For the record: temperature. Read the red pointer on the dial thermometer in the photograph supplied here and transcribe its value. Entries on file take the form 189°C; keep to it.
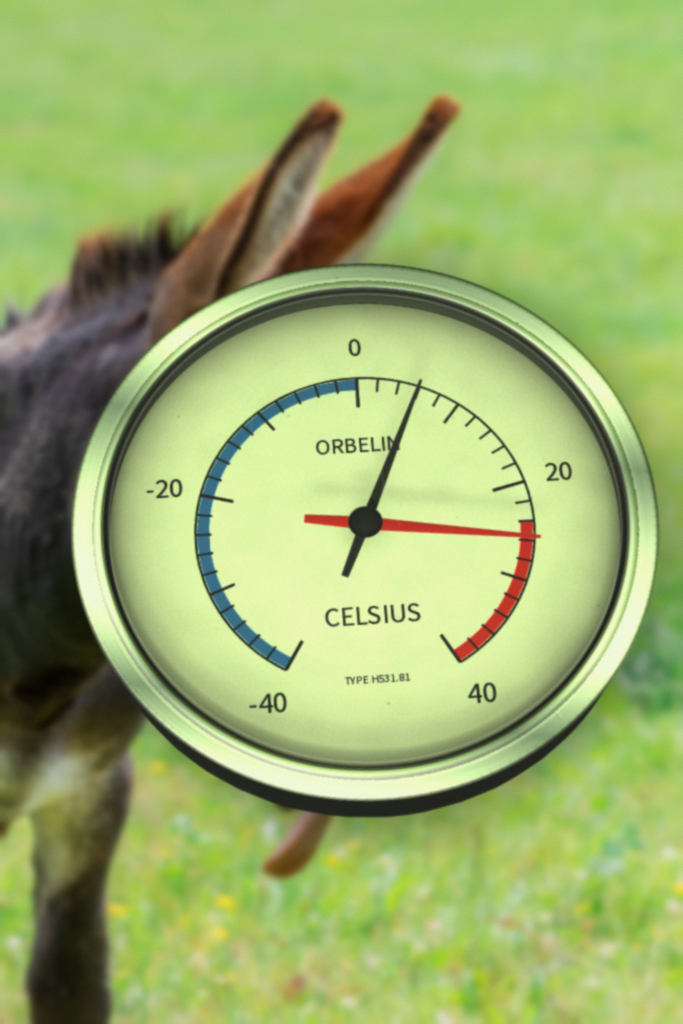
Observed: 26°C
